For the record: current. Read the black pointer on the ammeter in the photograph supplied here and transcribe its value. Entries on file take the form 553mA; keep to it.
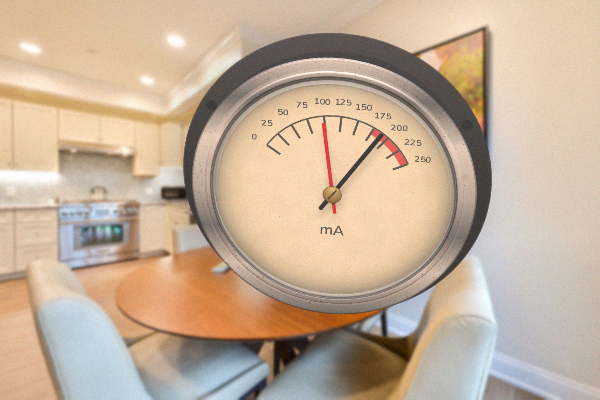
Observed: 187.5mA
